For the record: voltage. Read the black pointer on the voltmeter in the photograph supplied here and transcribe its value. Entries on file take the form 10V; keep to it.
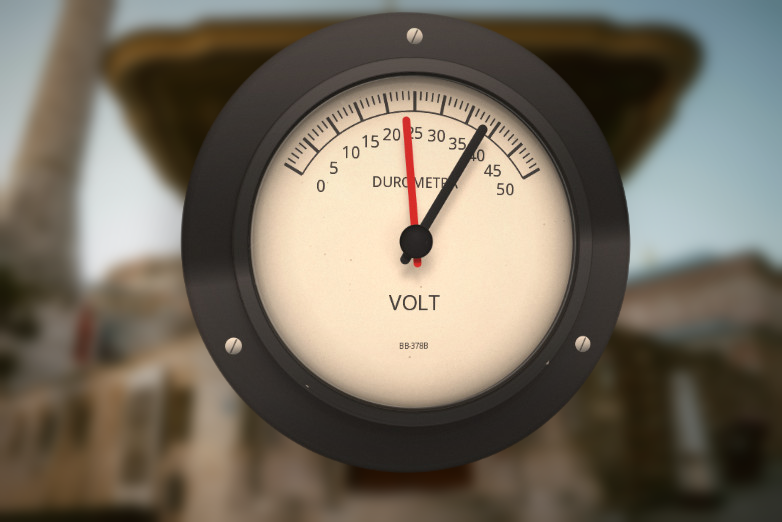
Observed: 38V
